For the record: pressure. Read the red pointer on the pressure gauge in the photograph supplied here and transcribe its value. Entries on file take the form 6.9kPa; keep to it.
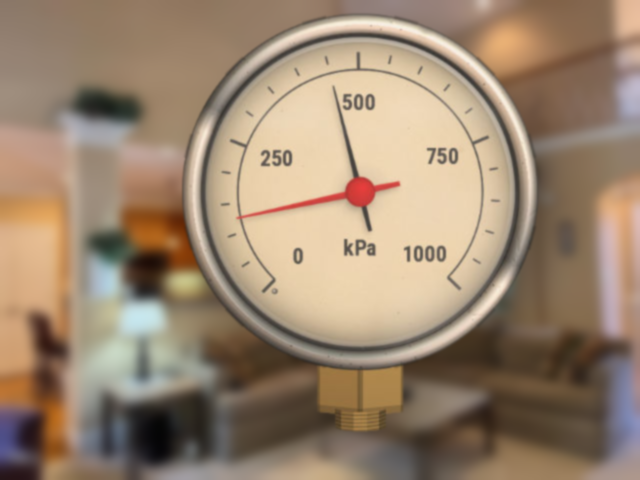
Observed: 125kPa
